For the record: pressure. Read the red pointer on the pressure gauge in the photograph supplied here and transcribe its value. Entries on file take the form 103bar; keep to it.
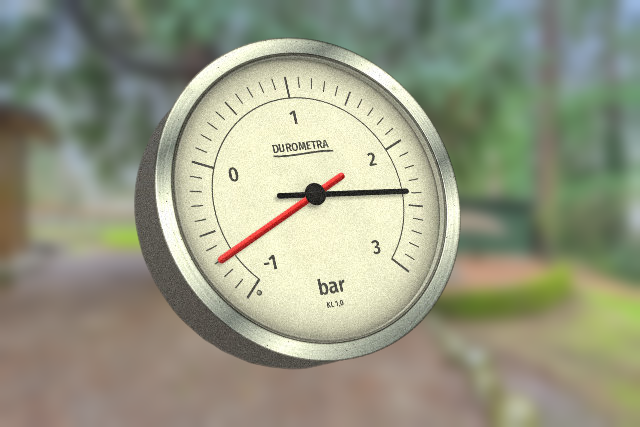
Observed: -0.7bar
